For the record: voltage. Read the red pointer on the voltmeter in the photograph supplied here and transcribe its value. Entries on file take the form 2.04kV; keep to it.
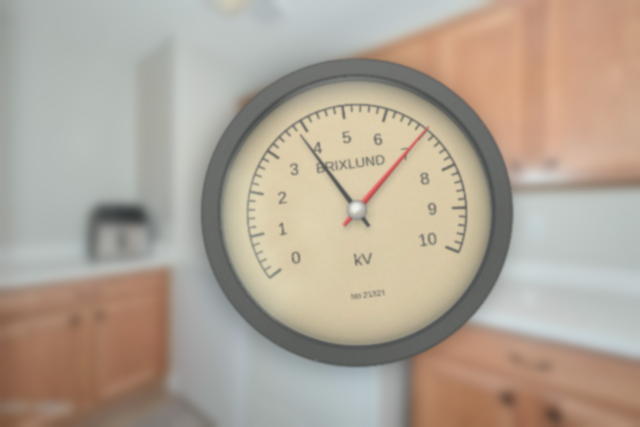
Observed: 7kV
